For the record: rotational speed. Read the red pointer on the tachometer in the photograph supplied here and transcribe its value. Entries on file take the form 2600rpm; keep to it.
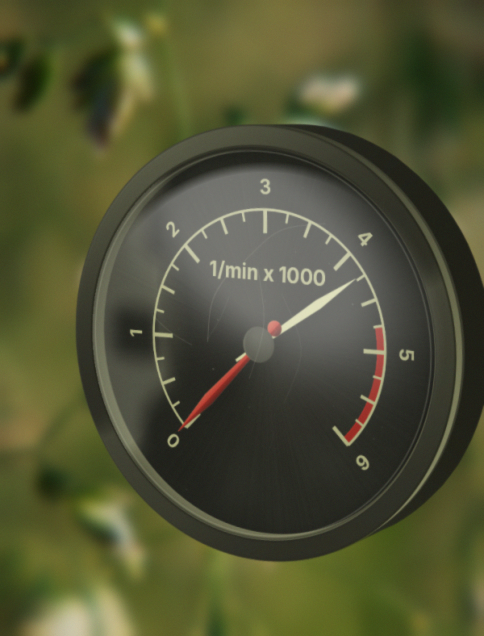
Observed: 0rpm
